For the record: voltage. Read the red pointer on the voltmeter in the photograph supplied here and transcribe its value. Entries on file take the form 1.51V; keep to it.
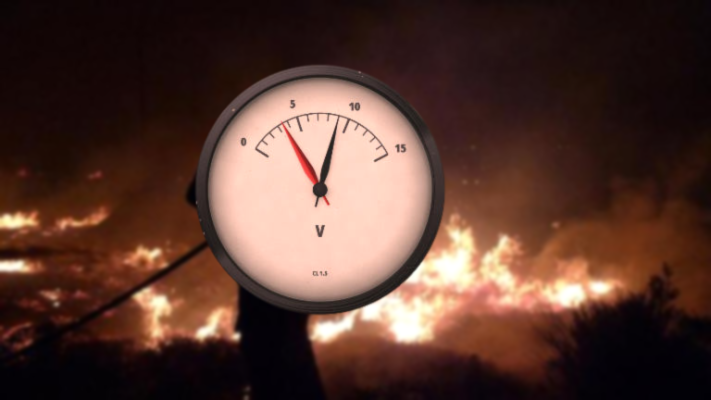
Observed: 3.5V
